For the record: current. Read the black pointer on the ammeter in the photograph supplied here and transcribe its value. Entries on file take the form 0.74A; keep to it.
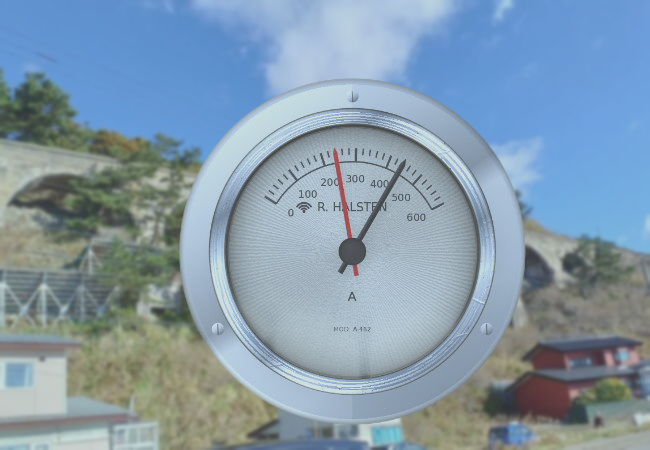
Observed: 440A
